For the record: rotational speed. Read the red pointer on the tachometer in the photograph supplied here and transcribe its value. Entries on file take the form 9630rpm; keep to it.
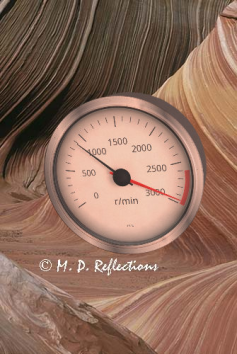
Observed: 2950rpm
